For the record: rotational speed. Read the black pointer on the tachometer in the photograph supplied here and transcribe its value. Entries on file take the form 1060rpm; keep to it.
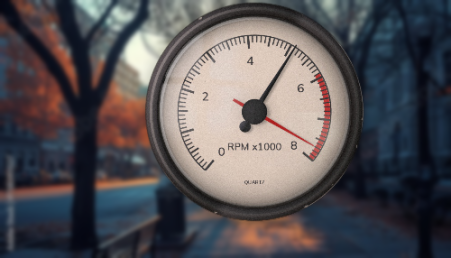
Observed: 5100rpm
